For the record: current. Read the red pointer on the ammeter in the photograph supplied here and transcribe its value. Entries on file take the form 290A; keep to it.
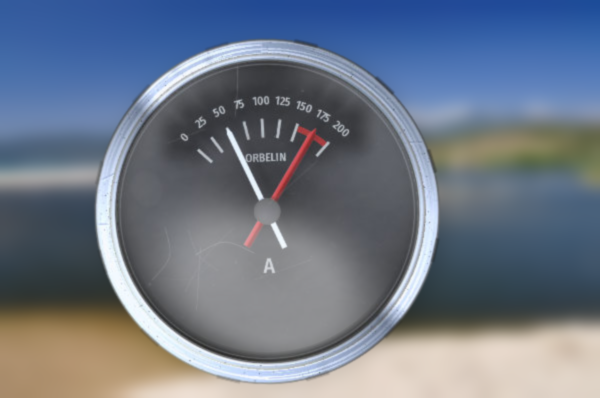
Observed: 175A
